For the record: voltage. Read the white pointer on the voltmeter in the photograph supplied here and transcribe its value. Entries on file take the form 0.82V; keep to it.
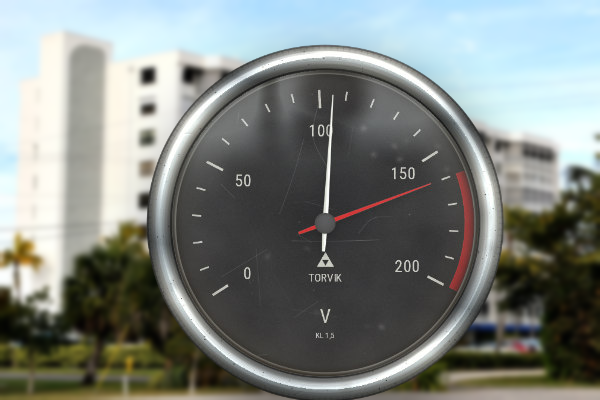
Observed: 105V
